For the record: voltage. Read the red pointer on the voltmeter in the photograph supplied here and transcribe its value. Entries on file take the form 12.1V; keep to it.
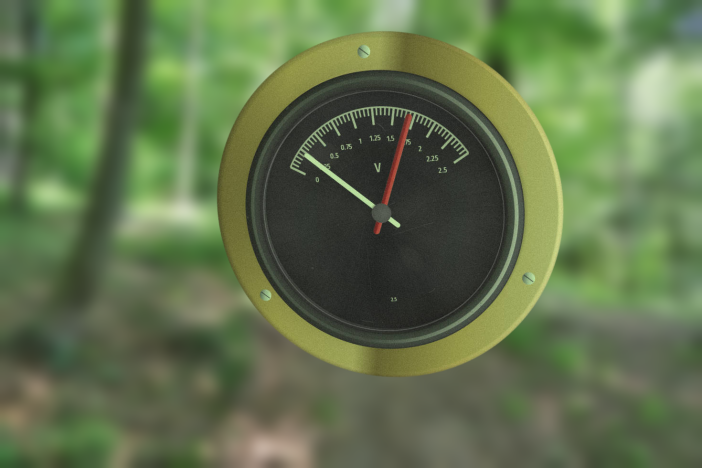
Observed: 1.7V
